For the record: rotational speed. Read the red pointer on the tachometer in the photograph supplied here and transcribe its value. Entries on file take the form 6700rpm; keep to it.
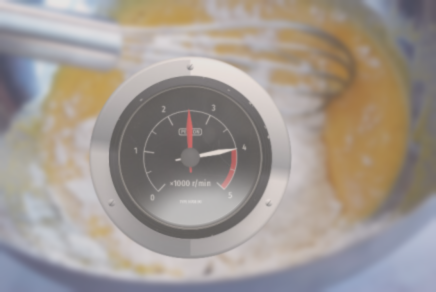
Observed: 2500rpm
